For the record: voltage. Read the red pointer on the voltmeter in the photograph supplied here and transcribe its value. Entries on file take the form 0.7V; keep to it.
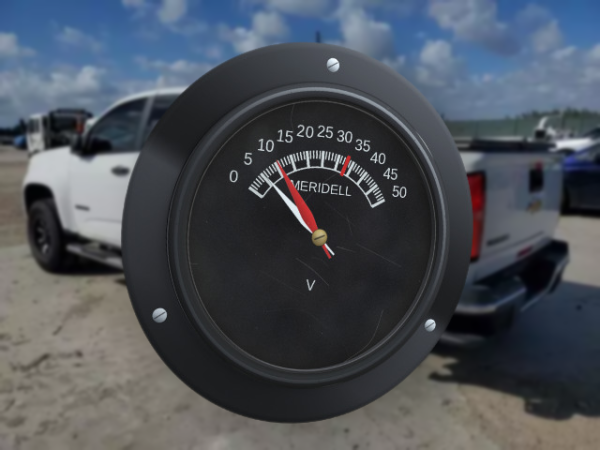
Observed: 10V
